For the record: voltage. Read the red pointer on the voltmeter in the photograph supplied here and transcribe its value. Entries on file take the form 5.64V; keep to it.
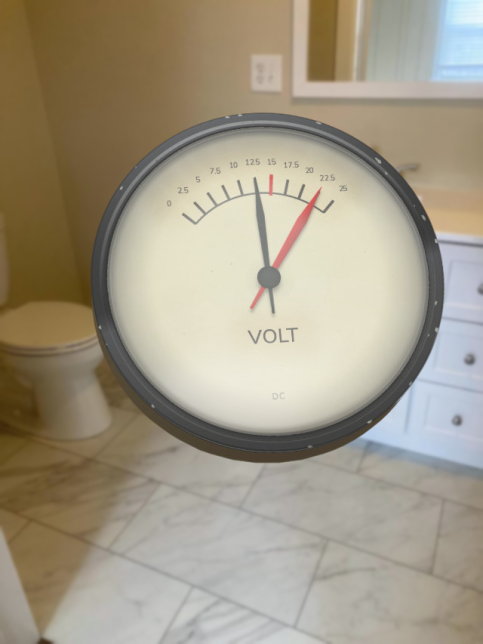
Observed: 22.5V
